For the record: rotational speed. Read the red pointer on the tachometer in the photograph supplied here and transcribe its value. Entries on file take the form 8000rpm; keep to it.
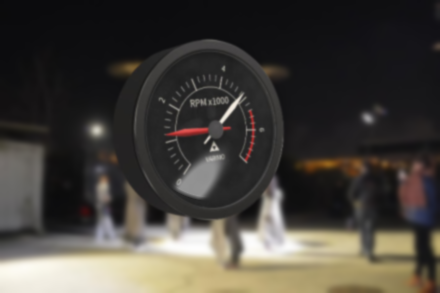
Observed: 1200rpm
